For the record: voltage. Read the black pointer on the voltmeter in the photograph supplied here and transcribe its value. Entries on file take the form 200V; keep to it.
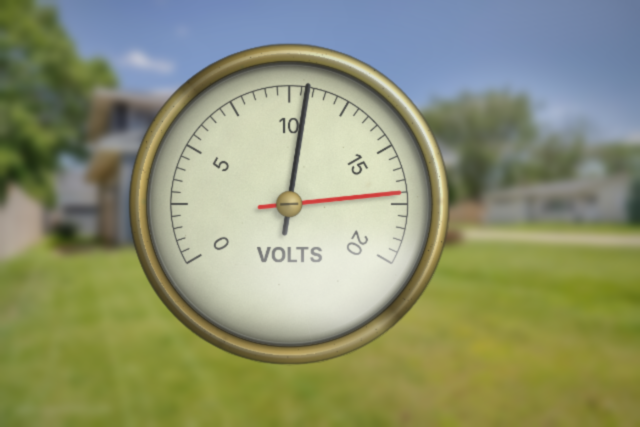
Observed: 10.75V
